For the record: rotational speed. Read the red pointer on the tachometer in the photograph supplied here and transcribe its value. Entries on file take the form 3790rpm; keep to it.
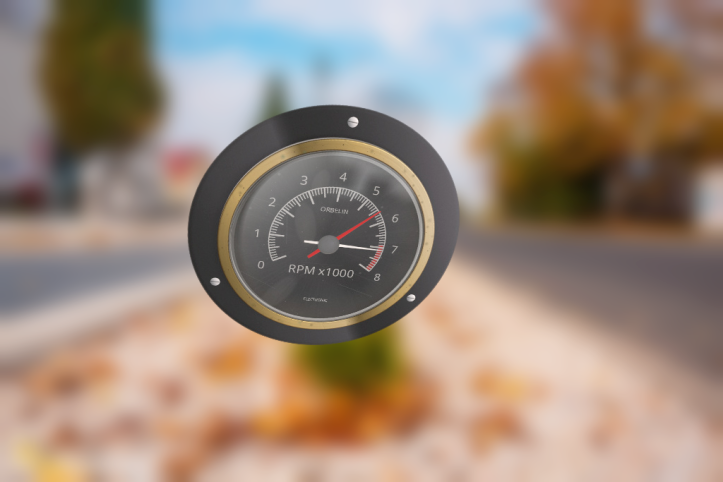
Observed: 5500rpm
